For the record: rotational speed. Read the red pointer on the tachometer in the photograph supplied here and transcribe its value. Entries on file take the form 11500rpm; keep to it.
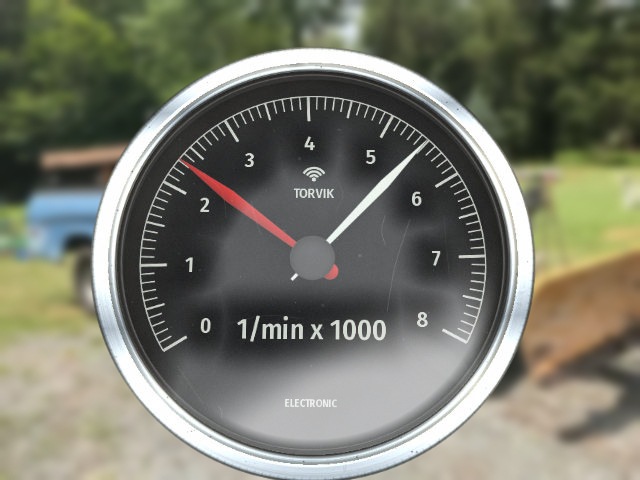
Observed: 2300rpm
